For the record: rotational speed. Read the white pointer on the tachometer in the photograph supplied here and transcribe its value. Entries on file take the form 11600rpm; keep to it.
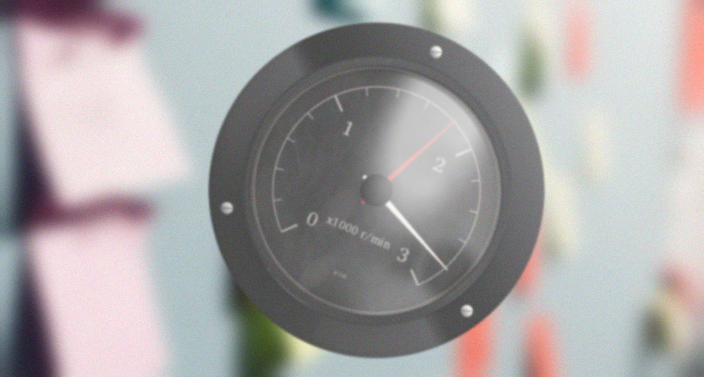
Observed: 2800rpm
